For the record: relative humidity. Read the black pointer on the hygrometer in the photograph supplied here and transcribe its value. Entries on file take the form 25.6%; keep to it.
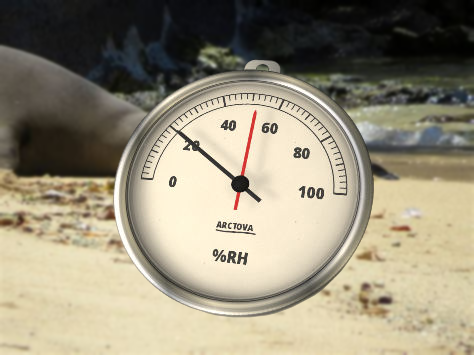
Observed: 20%
